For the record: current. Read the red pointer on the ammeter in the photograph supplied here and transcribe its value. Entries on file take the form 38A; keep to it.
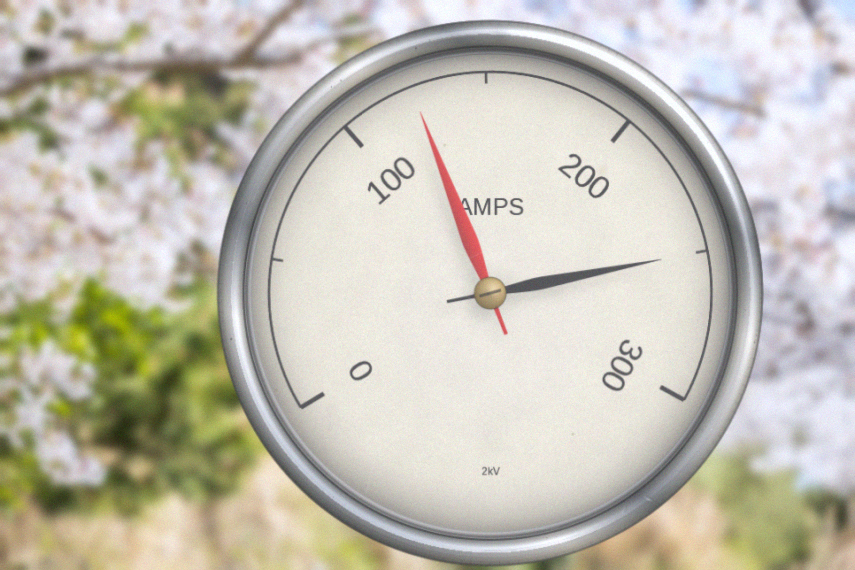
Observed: 125A
